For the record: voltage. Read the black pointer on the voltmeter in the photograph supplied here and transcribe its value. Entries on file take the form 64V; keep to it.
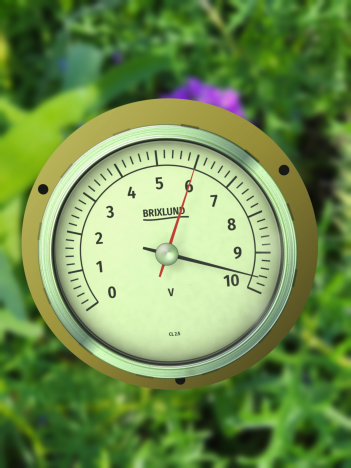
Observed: 9.6V
